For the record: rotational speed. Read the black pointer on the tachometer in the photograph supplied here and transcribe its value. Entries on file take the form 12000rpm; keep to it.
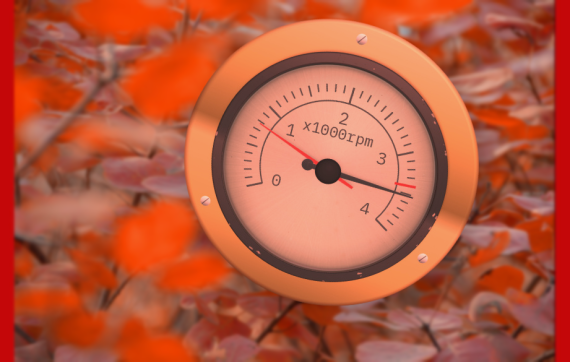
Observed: 3500rpm
